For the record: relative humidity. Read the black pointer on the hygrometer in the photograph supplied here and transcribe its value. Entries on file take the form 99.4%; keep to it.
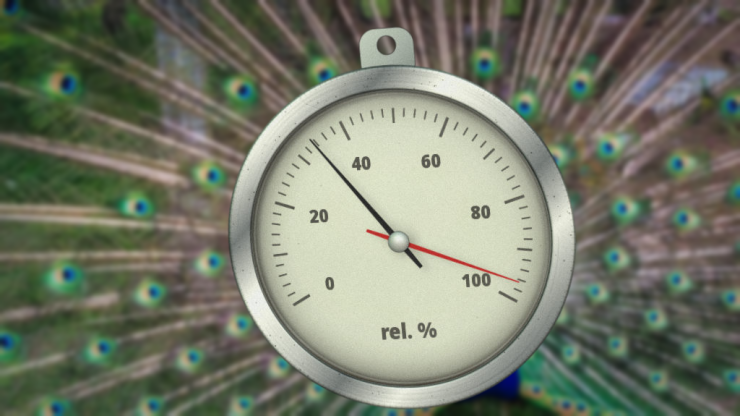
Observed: 34%
